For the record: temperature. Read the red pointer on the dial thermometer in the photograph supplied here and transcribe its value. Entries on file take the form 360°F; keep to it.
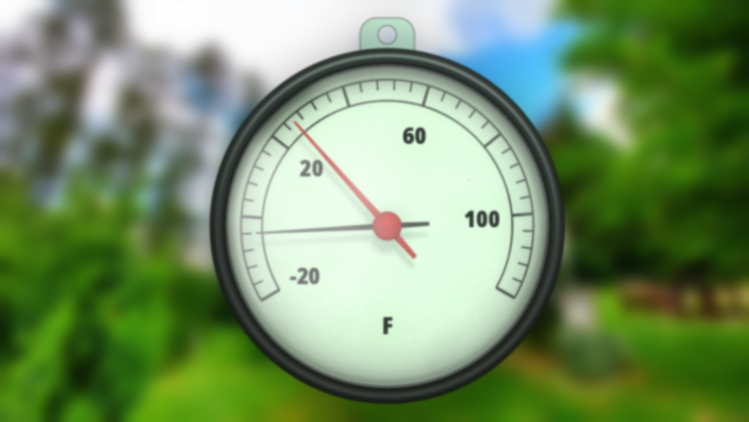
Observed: 26°F
